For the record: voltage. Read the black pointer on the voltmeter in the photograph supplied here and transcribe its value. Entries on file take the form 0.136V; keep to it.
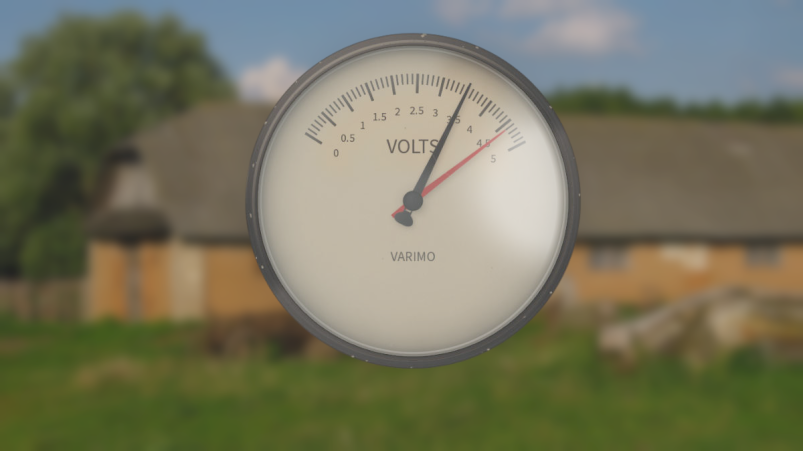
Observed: 3.5V
